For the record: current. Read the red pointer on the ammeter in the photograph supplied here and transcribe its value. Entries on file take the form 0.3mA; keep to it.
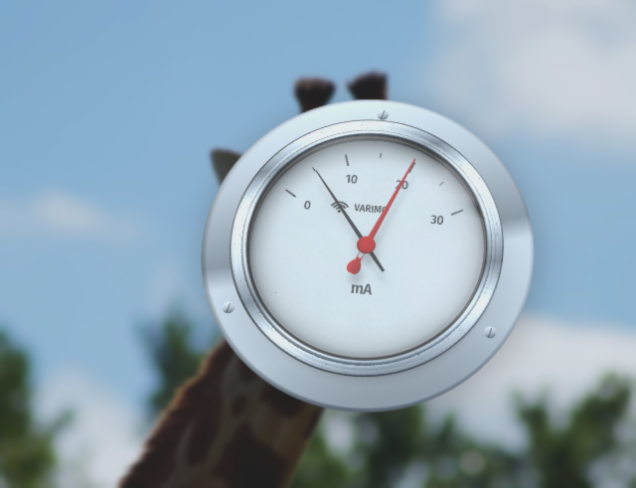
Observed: 20mA
